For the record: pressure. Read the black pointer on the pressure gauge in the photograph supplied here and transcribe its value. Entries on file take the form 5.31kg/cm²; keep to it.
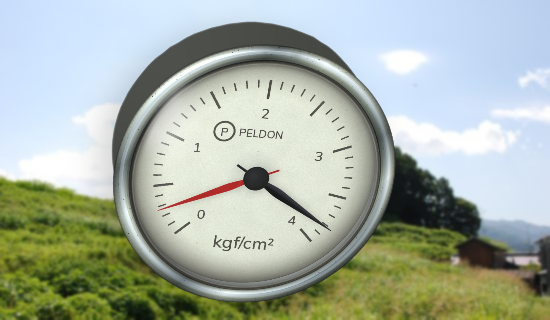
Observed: 3.8kg/cm²
